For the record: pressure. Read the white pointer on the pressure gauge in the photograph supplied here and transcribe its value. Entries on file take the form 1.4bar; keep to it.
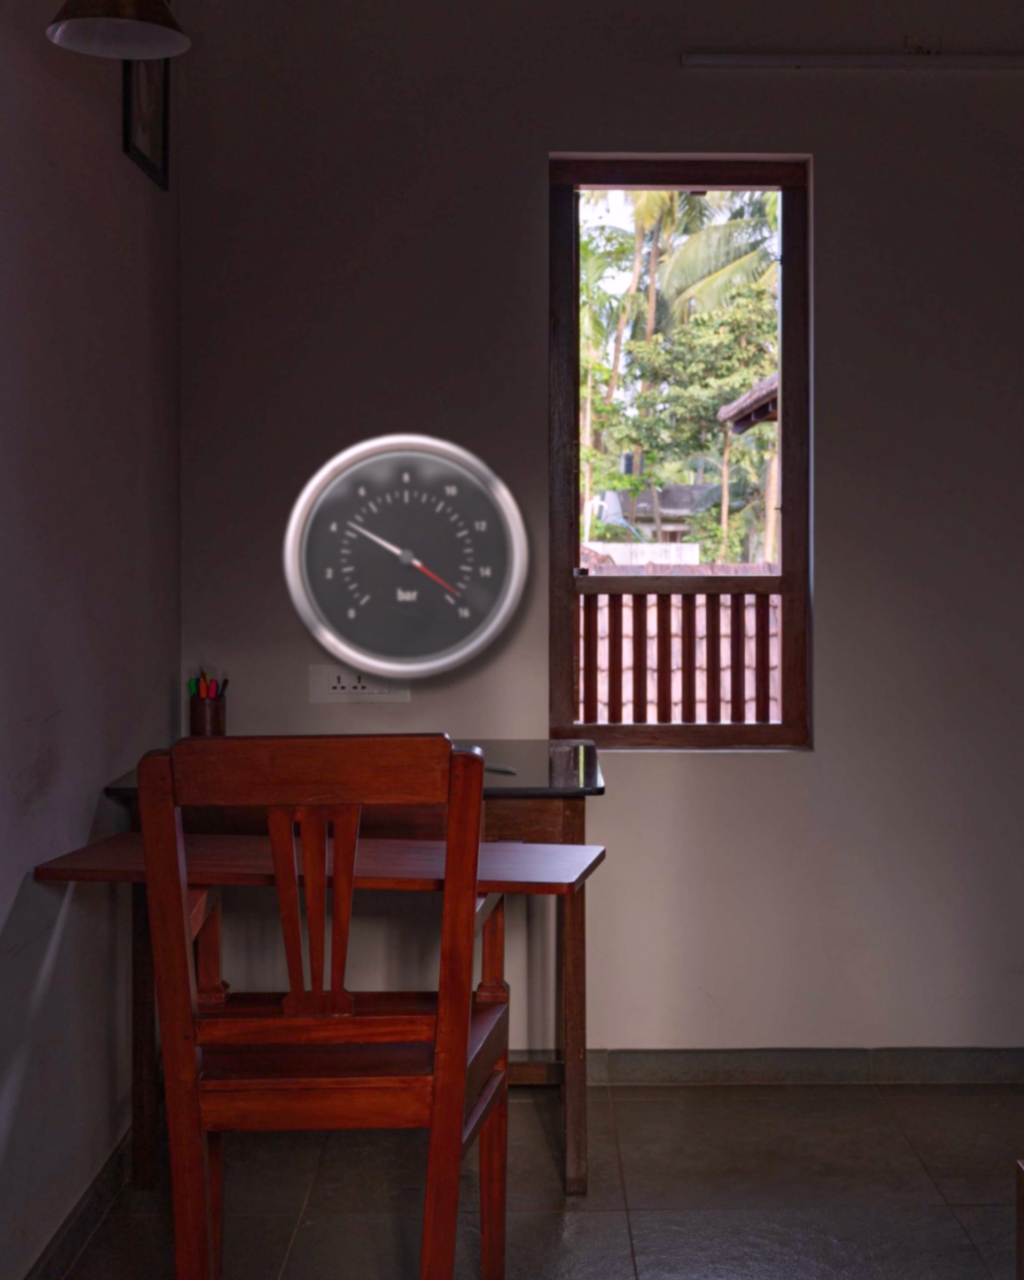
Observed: 4.5bar
